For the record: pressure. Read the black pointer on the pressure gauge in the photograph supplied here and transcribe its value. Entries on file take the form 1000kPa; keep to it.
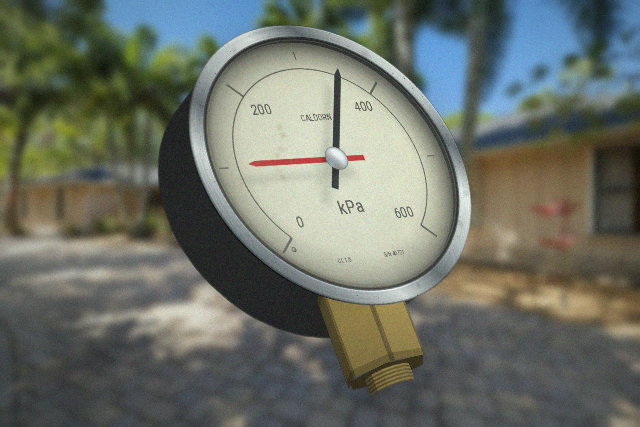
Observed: 350kPa
